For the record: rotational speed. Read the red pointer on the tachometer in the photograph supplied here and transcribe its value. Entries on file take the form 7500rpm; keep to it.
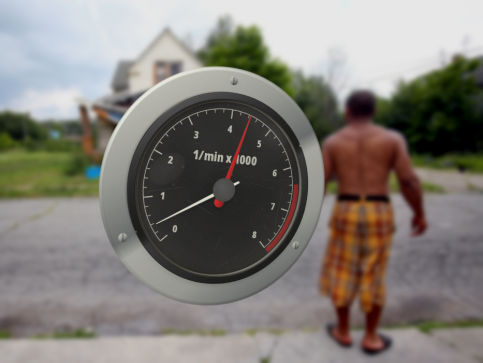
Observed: 4400rpm
